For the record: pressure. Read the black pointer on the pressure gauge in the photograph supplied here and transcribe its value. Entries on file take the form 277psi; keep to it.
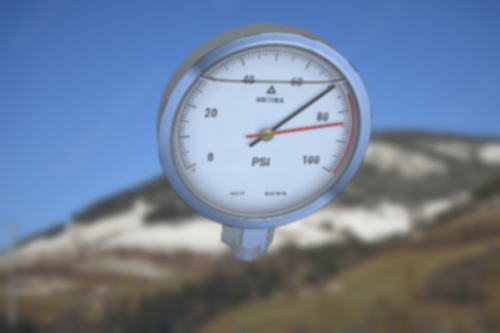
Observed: 70psi
